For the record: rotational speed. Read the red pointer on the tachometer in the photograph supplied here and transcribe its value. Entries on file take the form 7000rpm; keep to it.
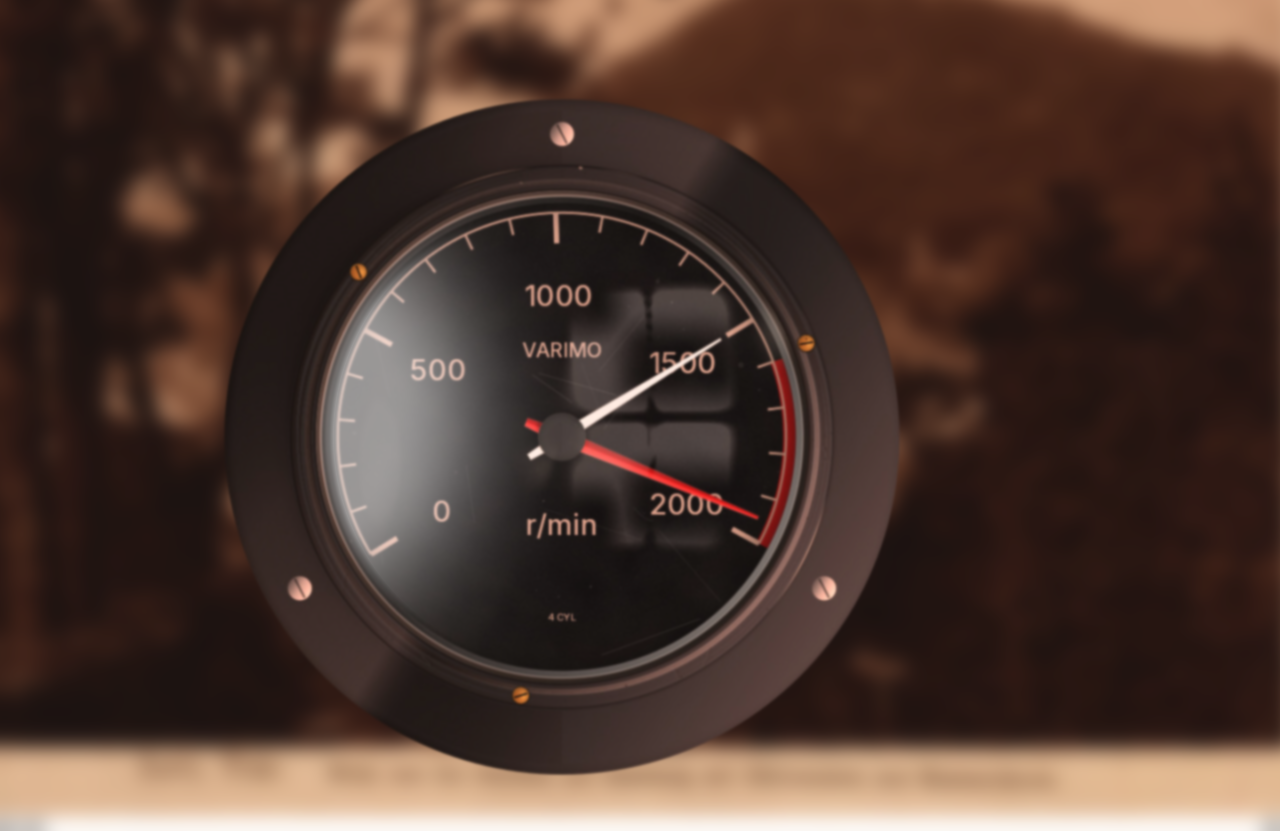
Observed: 1950rpm
